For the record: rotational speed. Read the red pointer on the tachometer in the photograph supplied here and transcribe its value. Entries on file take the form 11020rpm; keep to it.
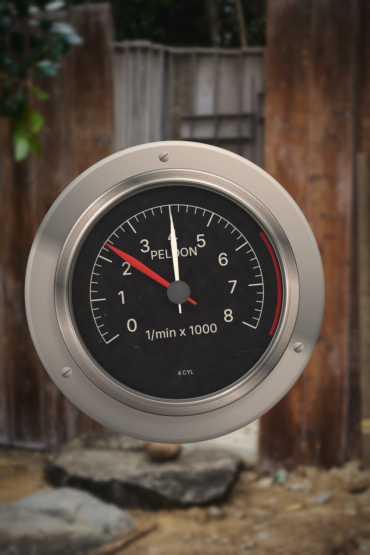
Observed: 2300rpm
